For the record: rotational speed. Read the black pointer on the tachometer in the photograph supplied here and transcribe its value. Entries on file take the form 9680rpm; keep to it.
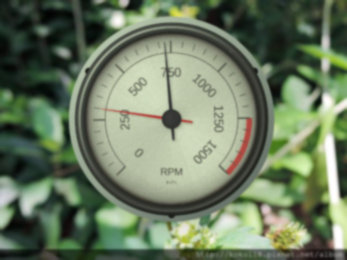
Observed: 725rpm
